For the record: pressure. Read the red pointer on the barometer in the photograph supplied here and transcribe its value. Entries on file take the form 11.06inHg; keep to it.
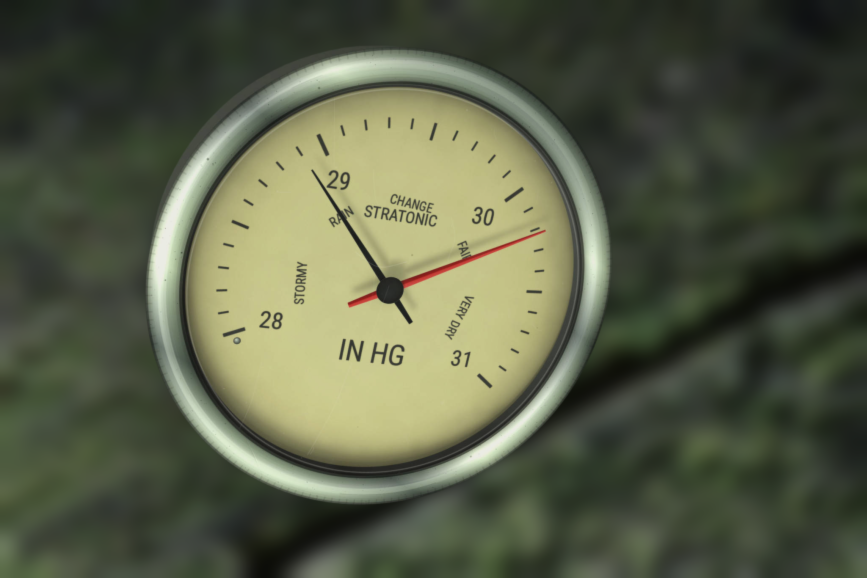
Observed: 30.2inHg
